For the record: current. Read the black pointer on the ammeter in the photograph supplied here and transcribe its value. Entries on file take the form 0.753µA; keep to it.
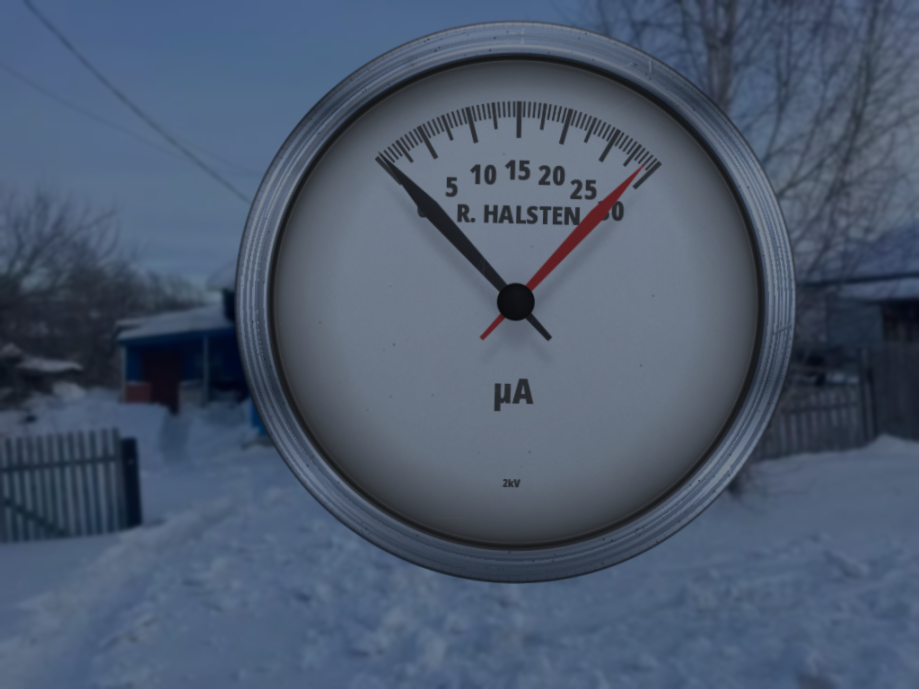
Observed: 0.5µA
